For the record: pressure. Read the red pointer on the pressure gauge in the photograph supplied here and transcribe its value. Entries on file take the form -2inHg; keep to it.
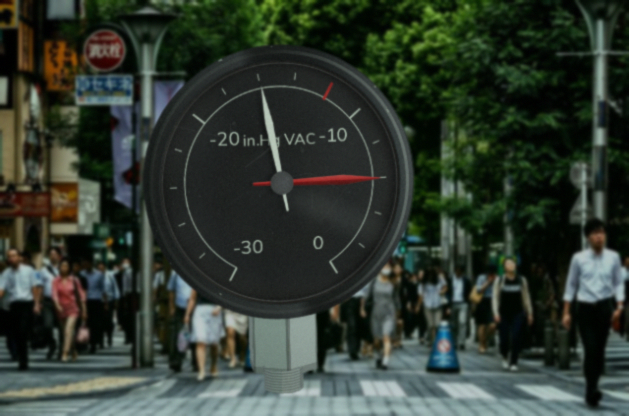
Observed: -6inHg
